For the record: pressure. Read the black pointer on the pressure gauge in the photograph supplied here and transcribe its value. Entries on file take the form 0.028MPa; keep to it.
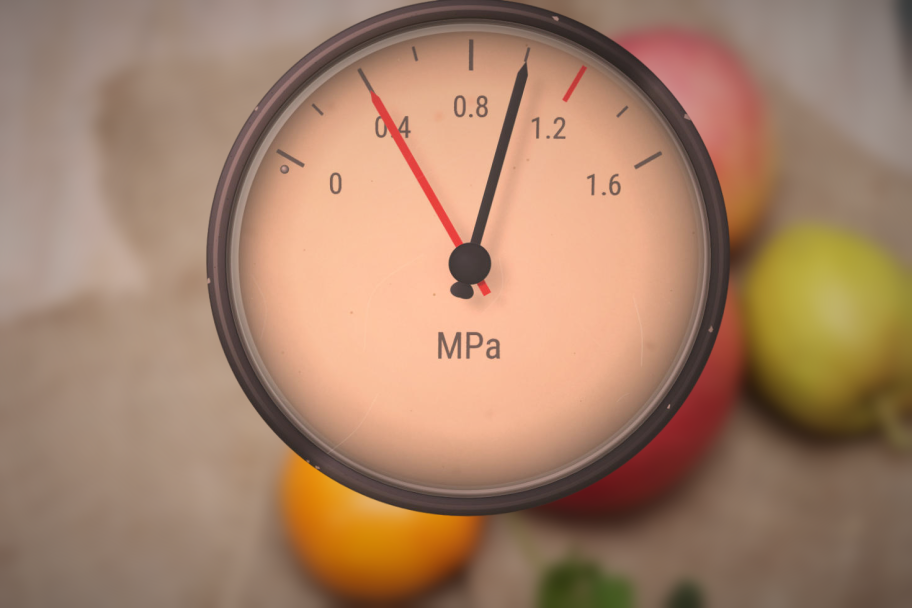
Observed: 1MPa
